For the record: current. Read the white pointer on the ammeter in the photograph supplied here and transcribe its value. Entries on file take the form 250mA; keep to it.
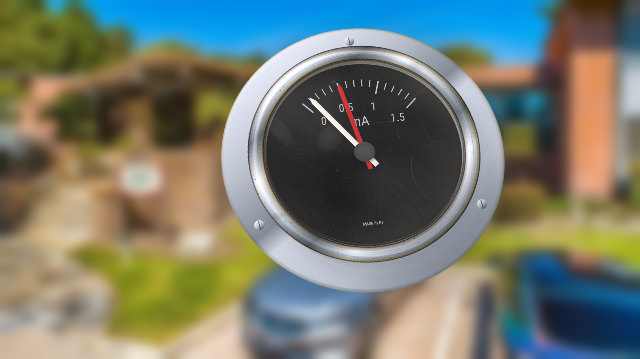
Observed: 0.1mA
